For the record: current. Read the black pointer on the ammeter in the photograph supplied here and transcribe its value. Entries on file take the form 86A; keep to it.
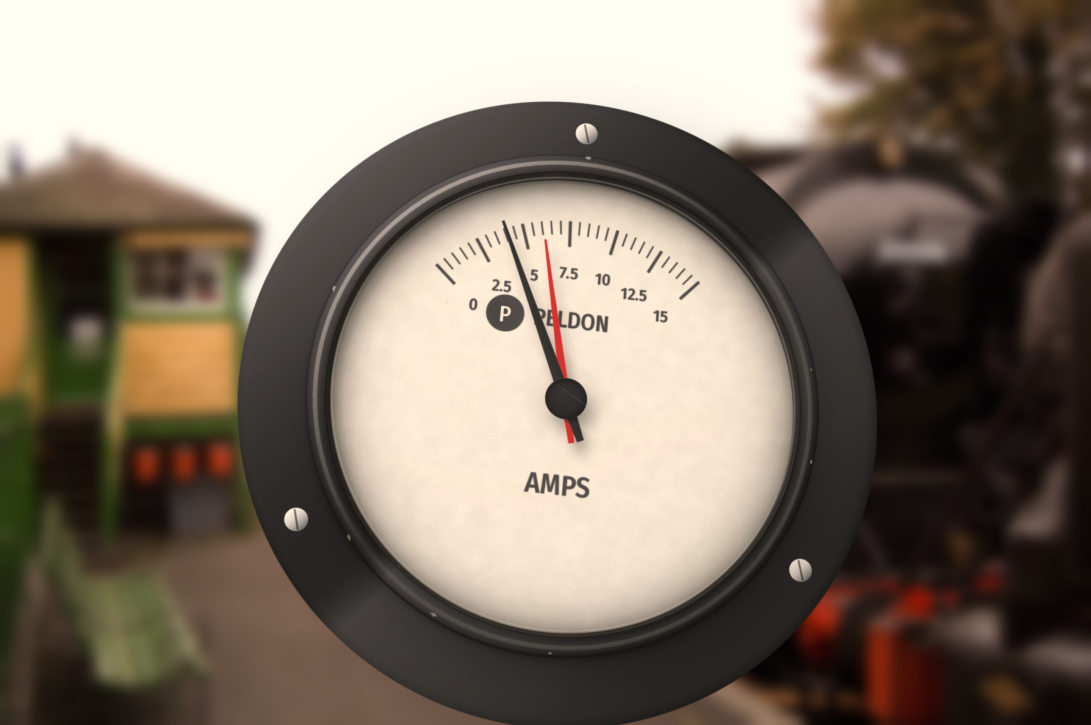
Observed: 4A
